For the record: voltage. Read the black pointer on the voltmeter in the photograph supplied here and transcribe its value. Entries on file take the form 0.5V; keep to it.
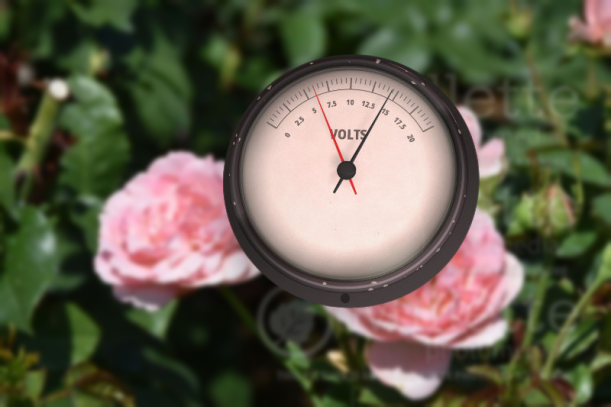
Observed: 14.5V
